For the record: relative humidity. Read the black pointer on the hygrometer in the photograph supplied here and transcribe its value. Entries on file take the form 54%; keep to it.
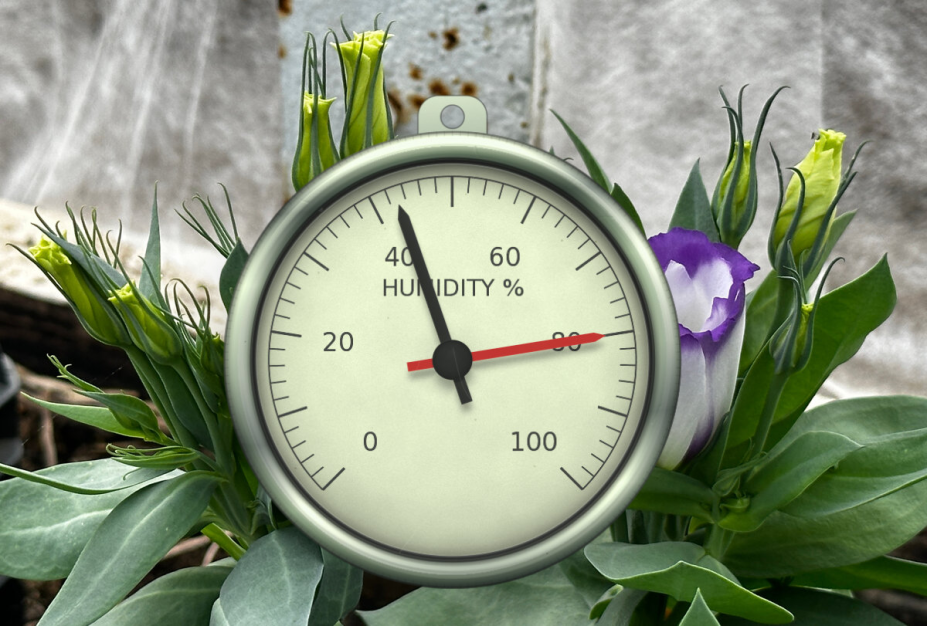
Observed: 43%
